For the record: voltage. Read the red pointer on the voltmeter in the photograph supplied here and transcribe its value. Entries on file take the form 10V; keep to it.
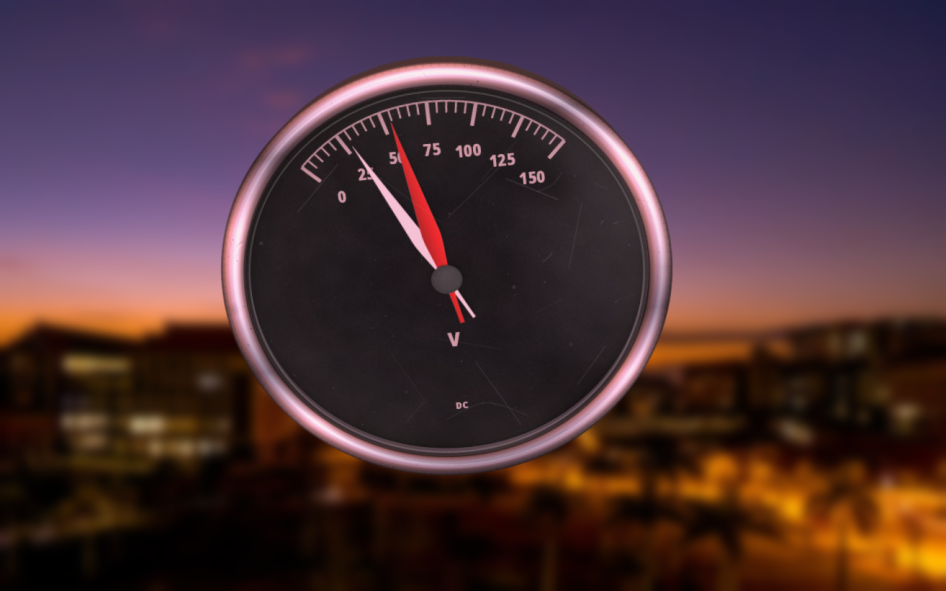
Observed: 55V
